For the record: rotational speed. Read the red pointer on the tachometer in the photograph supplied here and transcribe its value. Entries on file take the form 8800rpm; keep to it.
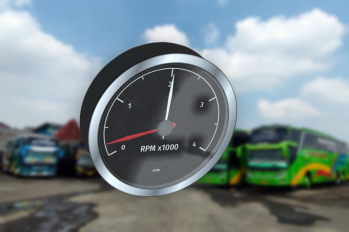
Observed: 250rpm
